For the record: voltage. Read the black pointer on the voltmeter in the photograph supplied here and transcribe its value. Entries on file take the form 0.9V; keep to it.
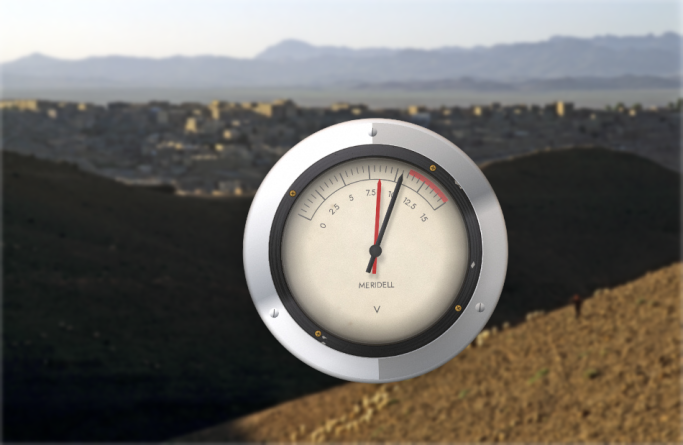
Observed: 10.5V
